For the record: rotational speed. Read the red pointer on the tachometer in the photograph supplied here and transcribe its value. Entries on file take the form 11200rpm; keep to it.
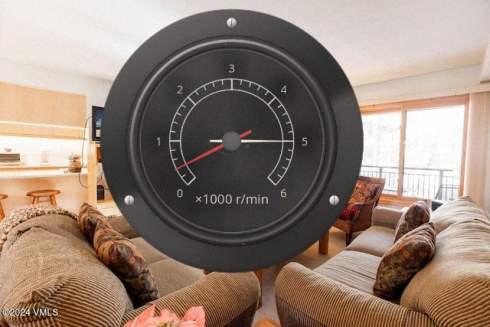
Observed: 400rpm
